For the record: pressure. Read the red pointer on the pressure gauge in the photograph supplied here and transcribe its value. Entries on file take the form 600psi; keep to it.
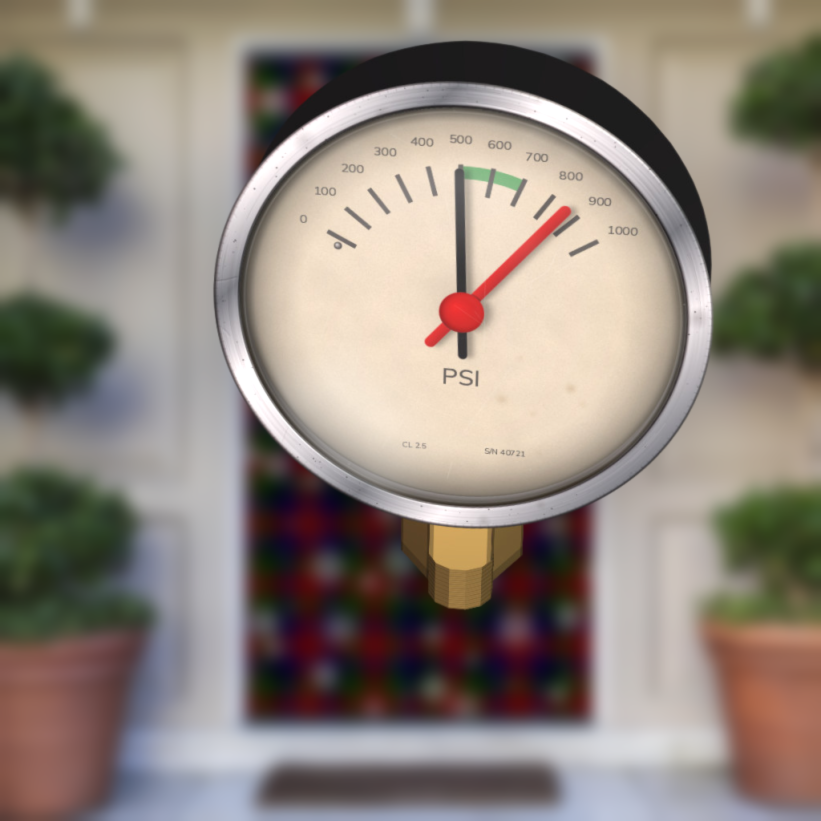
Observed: 850psi
